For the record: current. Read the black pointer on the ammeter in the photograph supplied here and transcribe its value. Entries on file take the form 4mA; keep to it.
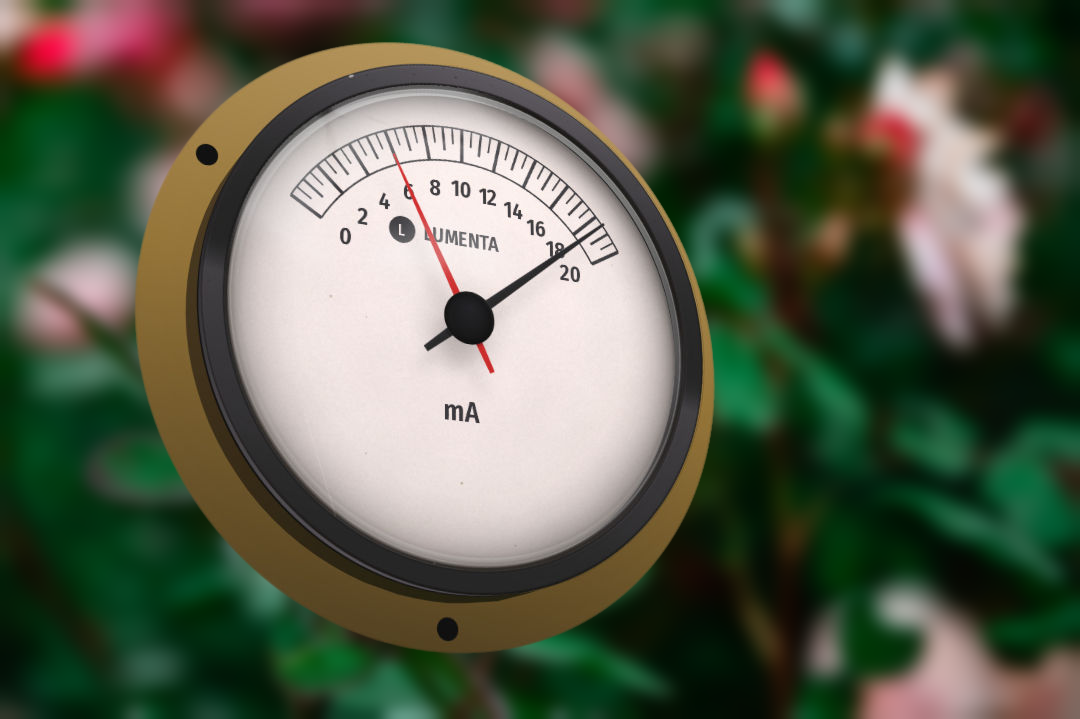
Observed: 18.5mA
